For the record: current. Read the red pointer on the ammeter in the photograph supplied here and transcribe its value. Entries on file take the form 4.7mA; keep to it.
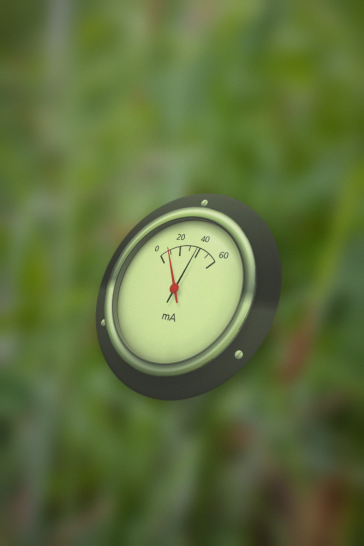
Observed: 10mA
